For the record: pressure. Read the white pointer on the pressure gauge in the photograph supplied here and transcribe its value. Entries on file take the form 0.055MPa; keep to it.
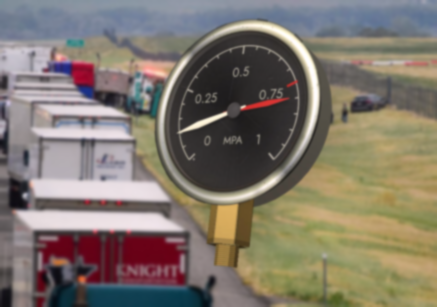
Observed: 0.1MPa
